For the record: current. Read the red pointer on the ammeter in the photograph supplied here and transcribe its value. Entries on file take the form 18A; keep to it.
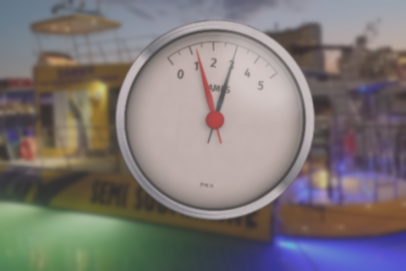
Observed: 1.25A
